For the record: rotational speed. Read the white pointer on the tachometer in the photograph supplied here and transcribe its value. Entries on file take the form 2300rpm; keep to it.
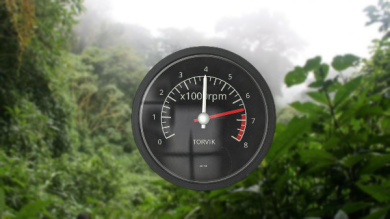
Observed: 4000rpm
